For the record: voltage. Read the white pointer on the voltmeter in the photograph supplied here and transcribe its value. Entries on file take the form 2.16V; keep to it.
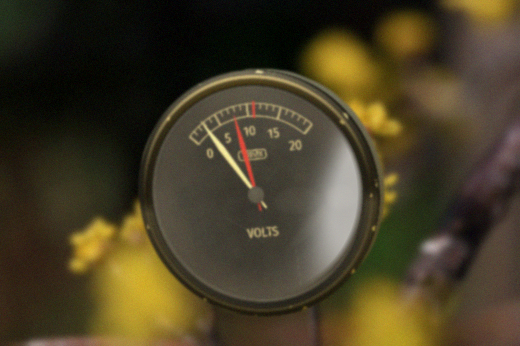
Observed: 3V
